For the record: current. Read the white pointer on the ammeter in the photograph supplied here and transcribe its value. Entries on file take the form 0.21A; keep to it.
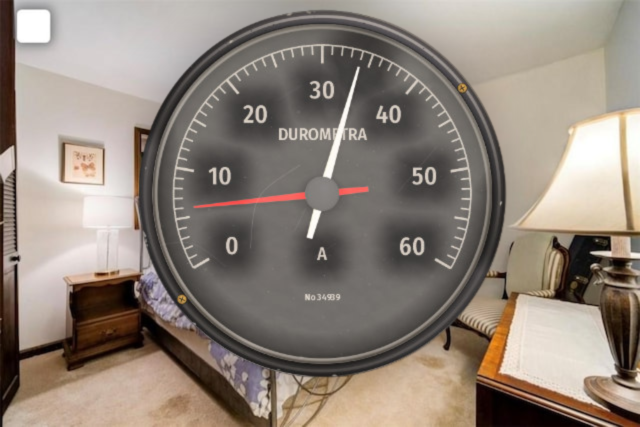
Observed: 34A
